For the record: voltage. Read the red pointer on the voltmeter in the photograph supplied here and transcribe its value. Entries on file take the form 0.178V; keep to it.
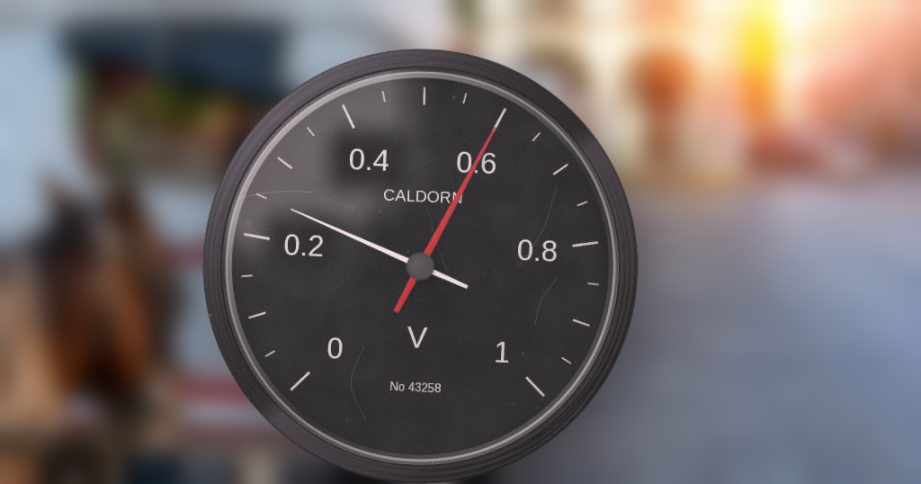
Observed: 0.6V
